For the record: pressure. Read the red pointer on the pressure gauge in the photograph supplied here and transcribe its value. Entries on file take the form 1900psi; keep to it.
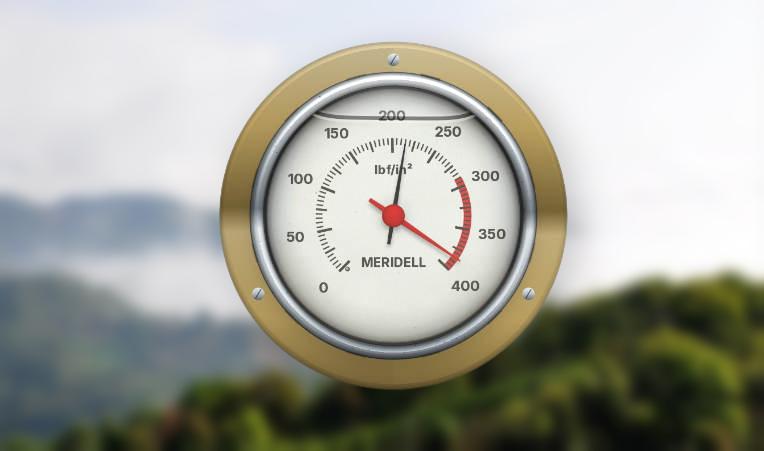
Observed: 385psi
